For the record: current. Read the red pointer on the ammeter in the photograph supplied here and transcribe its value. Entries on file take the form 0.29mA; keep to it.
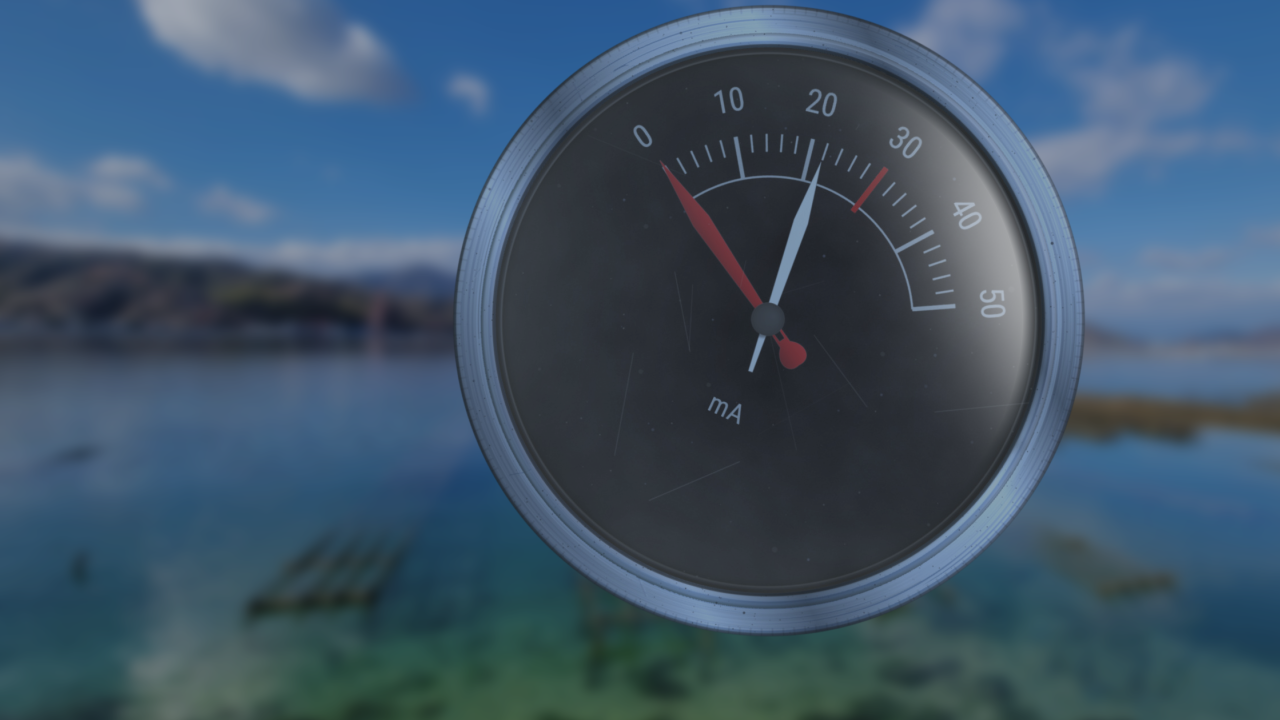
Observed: 0mA
